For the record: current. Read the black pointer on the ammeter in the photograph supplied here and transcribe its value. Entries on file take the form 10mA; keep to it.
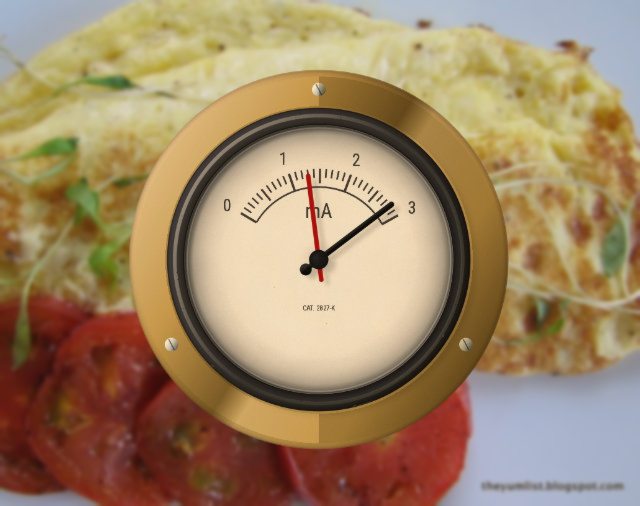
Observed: 2.8mA
